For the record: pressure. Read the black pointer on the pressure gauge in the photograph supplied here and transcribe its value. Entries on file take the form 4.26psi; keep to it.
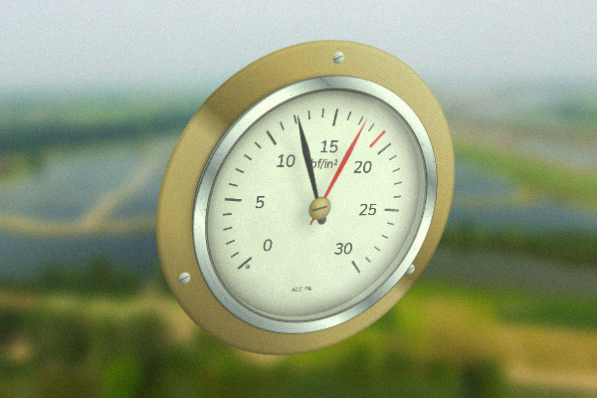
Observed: 12psi
